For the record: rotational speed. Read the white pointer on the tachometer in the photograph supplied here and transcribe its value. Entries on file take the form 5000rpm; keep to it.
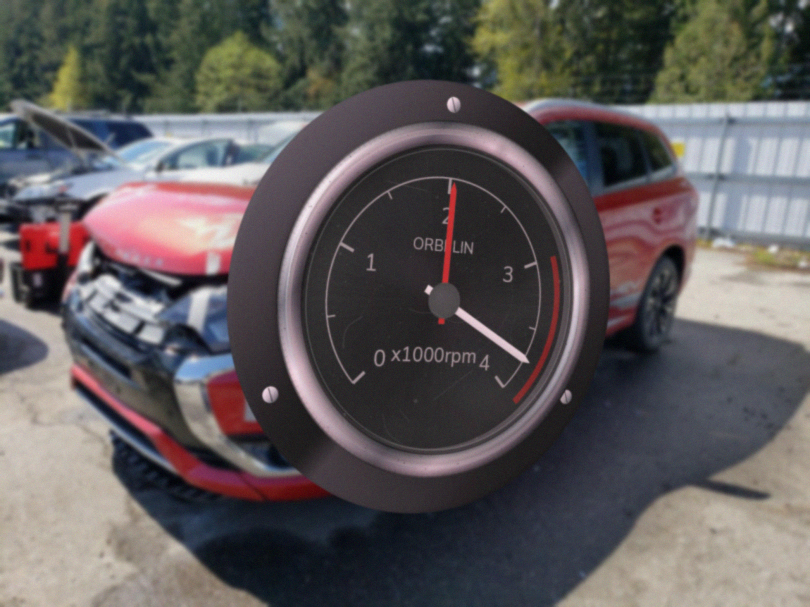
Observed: 3750rpm
